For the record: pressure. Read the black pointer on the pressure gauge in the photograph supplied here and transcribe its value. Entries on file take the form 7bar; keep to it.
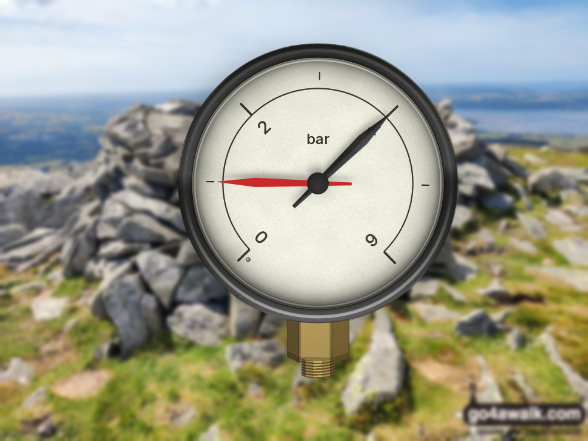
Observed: 4bar
